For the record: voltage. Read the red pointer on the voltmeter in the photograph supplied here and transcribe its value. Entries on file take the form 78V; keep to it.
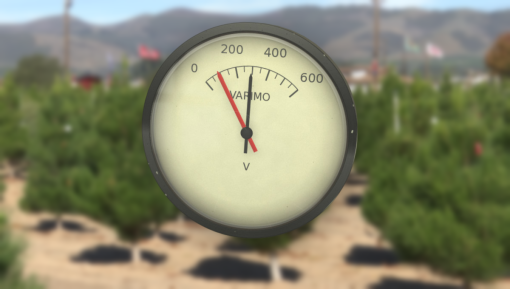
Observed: 100V
